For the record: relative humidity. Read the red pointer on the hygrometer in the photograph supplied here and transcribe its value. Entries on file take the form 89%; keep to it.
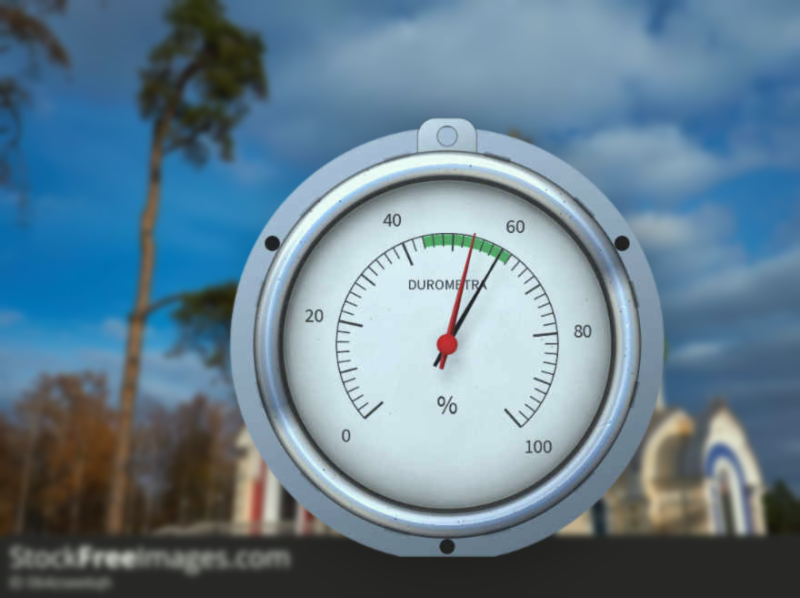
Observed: 54%
